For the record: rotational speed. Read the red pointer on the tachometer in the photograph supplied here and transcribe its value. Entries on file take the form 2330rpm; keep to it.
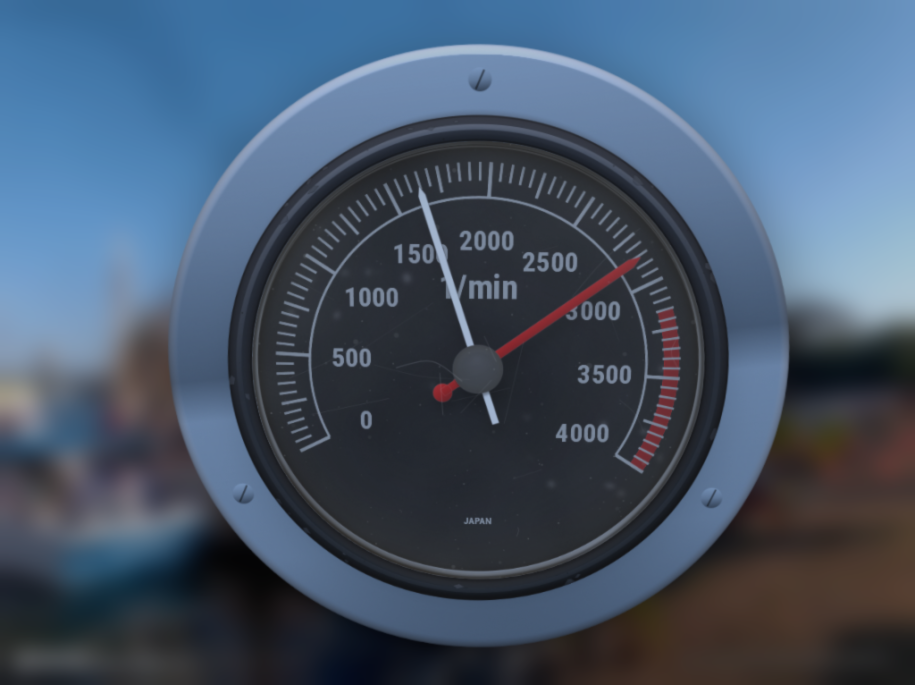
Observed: 2850rpm
